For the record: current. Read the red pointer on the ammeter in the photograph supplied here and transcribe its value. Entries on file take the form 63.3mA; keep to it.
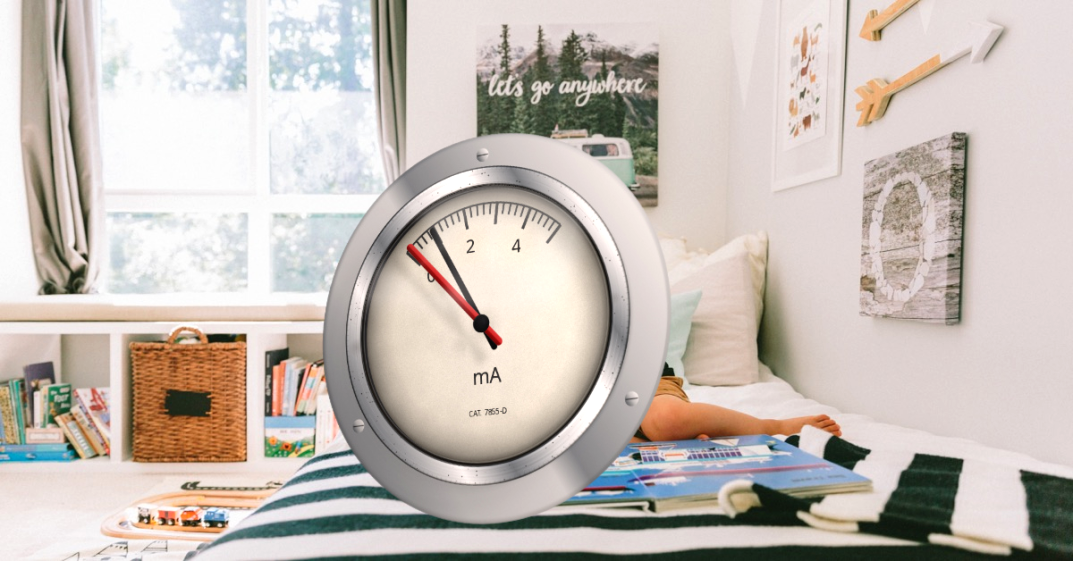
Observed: 0.2mA
